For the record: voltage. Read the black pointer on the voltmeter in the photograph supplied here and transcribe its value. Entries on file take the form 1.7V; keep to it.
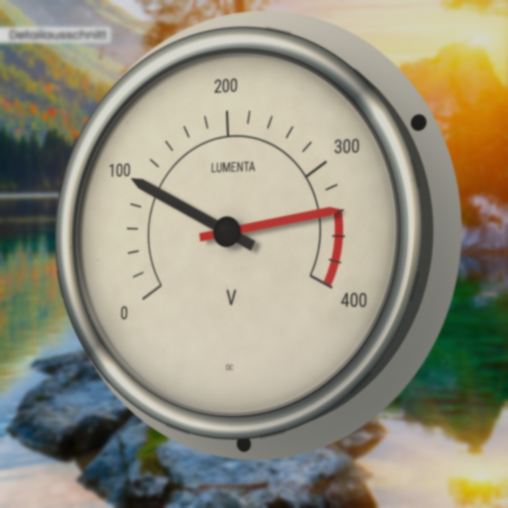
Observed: 100V
